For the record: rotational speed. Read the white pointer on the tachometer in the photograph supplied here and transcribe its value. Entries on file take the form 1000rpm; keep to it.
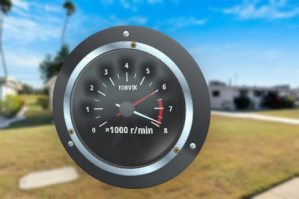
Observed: 7750rpm
